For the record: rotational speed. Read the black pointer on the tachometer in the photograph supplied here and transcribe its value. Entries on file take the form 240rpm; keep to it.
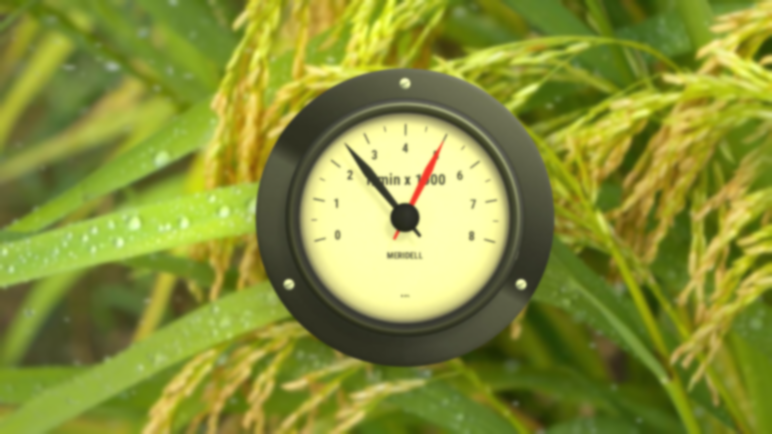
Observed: 2500rpm
